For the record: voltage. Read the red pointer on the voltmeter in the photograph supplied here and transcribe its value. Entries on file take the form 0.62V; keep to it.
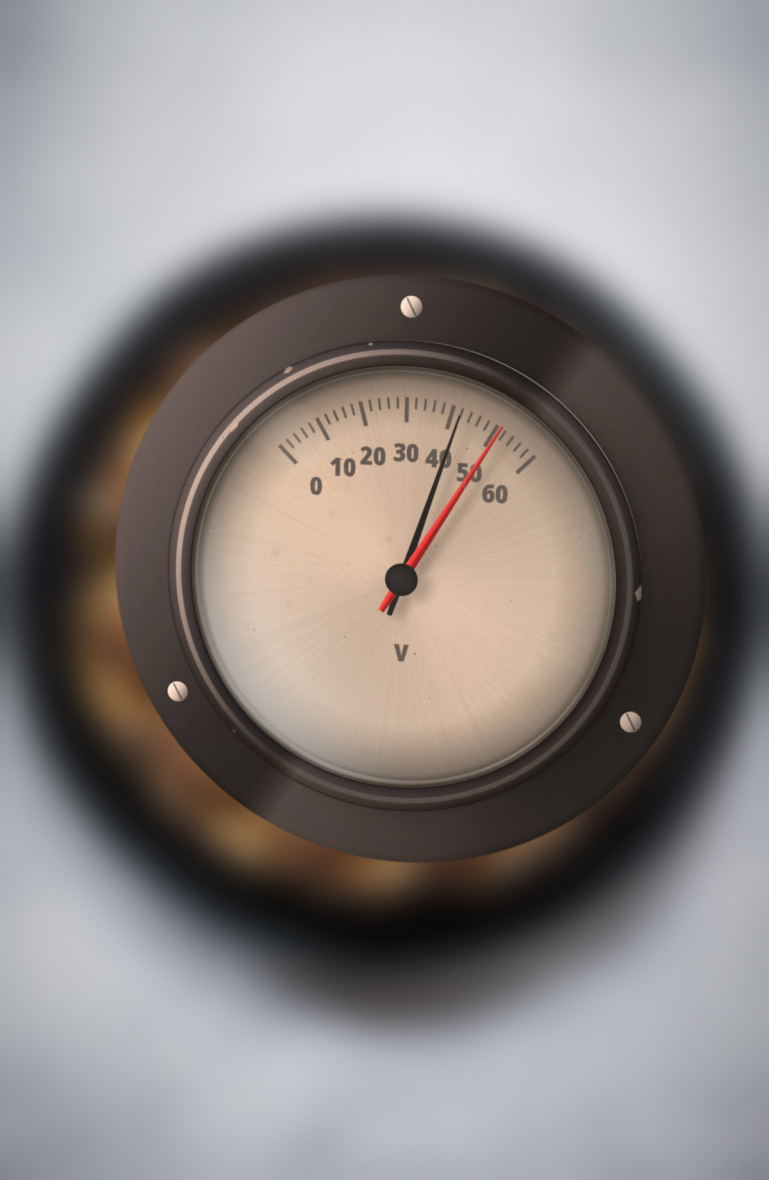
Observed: 51V
